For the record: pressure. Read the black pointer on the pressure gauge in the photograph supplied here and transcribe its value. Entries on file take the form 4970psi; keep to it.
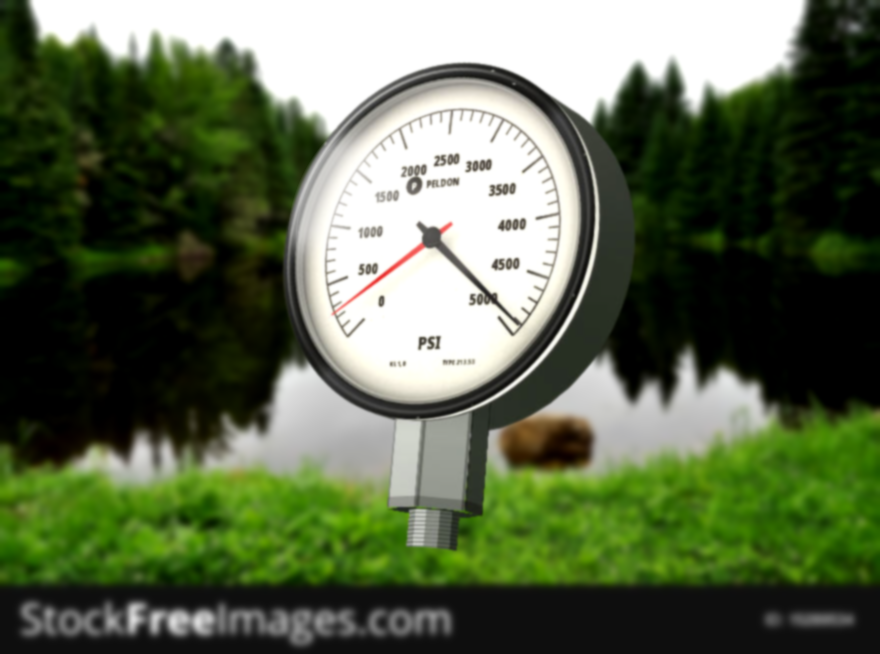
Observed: 4900psi
